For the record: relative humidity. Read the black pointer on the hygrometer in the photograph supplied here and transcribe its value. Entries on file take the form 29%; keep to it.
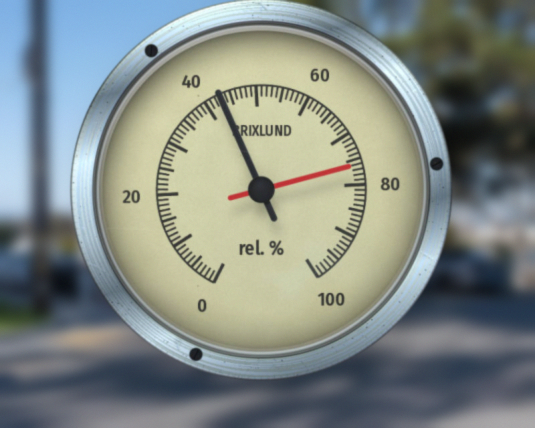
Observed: 43%
